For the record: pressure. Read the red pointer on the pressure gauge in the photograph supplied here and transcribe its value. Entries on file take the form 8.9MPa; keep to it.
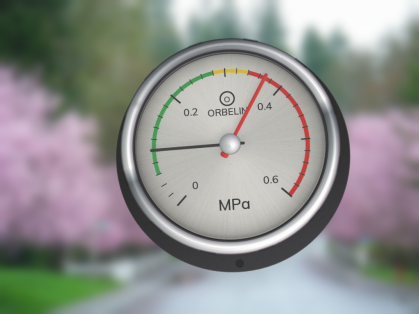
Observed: 0.37MPa
